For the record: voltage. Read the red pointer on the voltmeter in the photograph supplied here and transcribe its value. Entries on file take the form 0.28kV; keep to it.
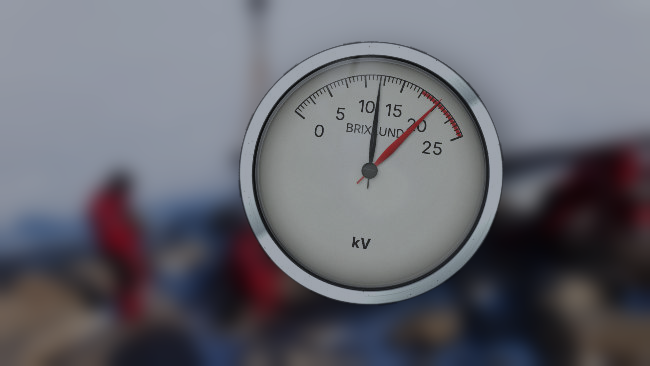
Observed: 20kV
